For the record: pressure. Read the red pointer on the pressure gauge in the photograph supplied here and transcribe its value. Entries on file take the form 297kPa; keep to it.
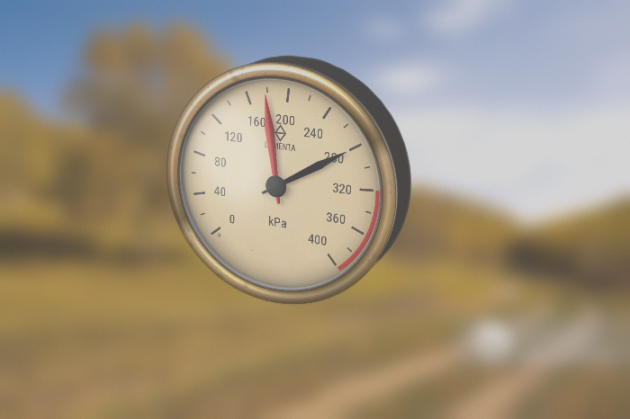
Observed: 180kPa
